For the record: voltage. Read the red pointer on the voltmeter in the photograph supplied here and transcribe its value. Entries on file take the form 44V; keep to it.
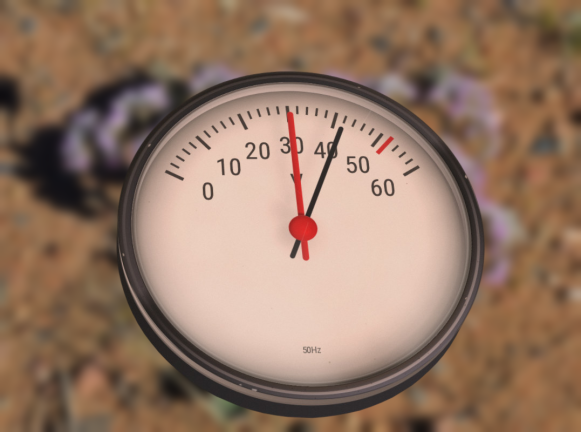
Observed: 30V
